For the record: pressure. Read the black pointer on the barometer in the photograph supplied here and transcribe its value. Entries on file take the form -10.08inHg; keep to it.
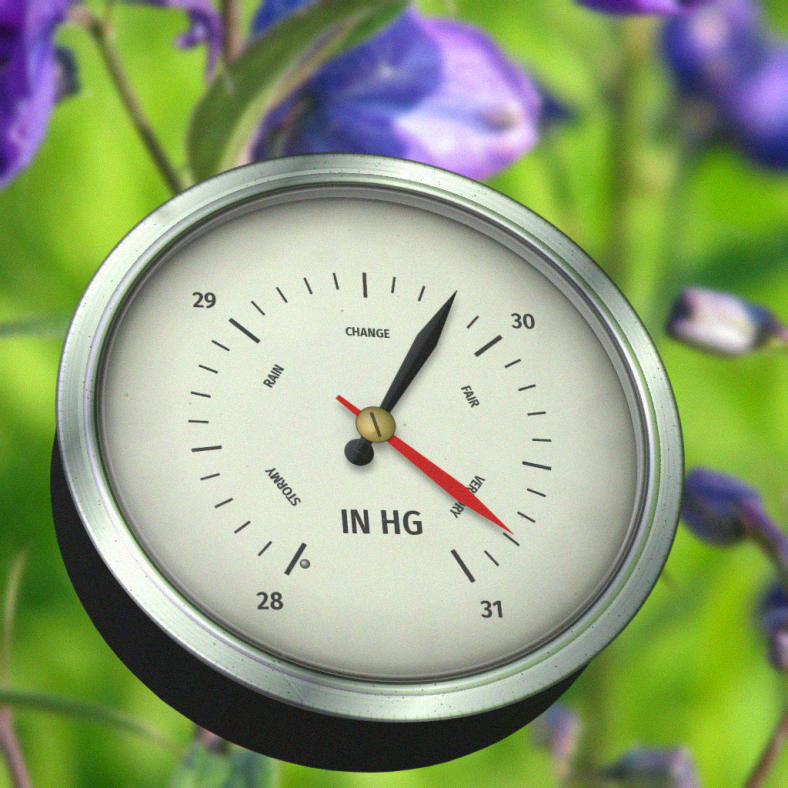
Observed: 29.8inHg
